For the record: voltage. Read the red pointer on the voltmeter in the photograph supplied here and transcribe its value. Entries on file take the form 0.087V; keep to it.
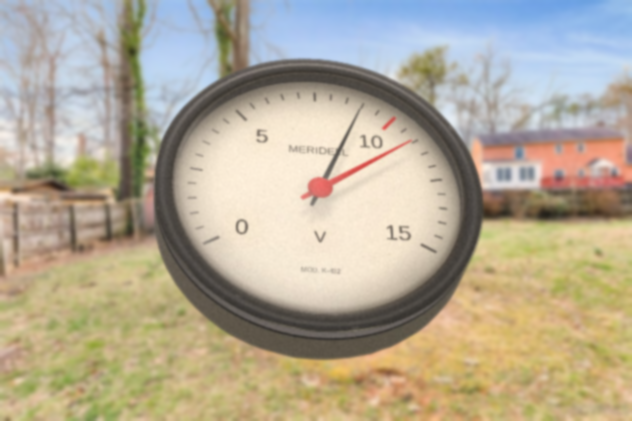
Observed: 11V
